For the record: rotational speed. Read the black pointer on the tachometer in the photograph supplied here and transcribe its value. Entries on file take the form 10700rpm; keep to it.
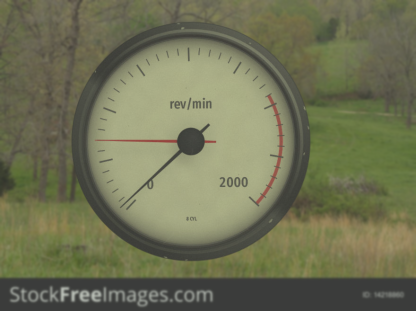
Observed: 25rpm
